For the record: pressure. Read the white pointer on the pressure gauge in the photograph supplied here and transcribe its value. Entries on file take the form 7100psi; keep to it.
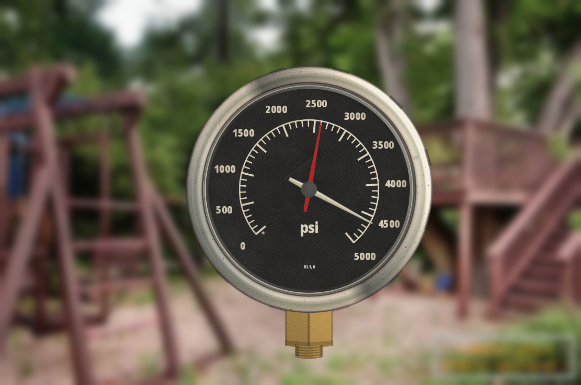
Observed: 4600psi
